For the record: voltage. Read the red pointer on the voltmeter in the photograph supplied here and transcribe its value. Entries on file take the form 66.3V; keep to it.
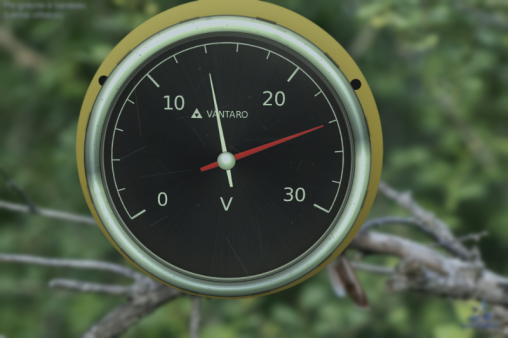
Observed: 24V
